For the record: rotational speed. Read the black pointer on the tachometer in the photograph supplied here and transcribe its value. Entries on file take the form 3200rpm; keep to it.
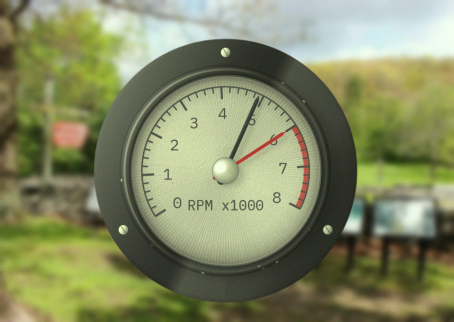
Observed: 4900rpm
